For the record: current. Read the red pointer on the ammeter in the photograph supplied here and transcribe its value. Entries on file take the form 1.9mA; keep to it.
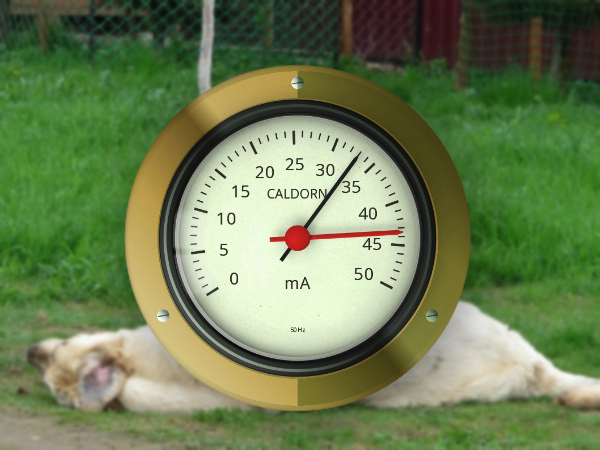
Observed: 43.5mA
